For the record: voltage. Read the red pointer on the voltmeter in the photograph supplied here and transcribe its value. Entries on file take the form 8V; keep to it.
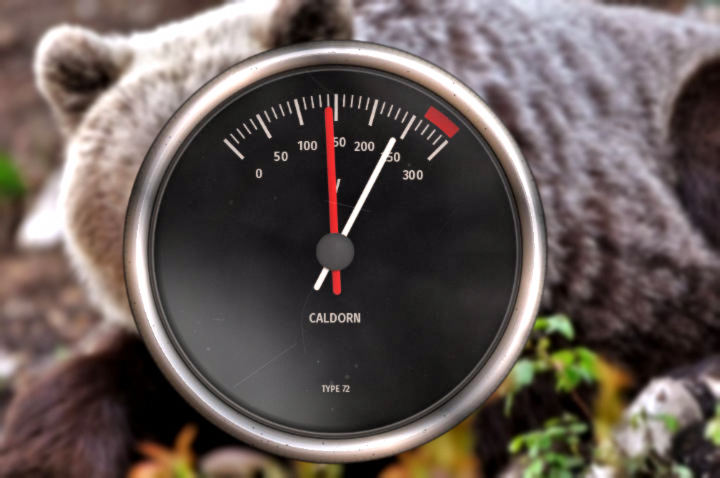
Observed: 140V
